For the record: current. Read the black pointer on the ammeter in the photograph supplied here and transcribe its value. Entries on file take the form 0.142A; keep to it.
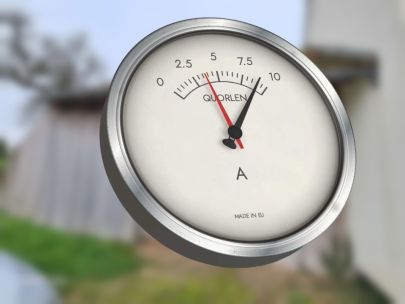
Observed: 9A
